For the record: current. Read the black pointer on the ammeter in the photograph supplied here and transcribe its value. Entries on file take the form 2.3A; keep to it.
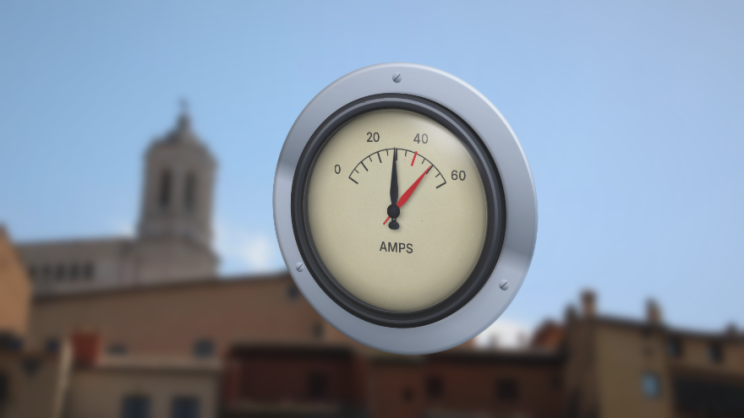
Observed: 30A
